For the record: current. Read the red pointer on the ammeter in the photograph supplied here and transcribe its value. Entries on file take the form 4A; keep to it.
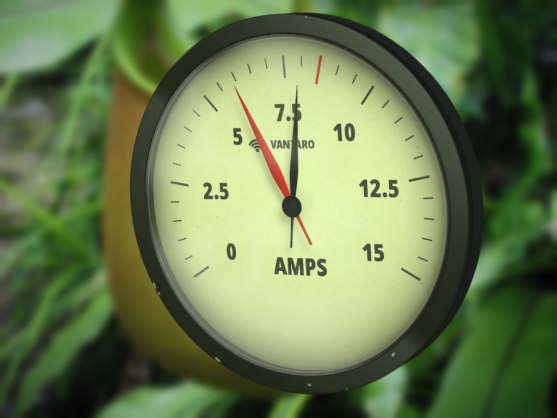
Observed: 6A
